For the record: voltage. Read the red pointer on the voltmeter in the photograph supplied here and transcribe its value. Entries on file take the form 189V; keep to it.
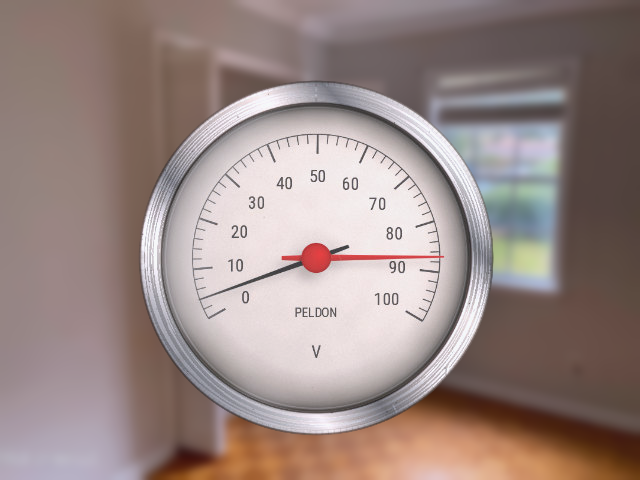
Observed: 87V
